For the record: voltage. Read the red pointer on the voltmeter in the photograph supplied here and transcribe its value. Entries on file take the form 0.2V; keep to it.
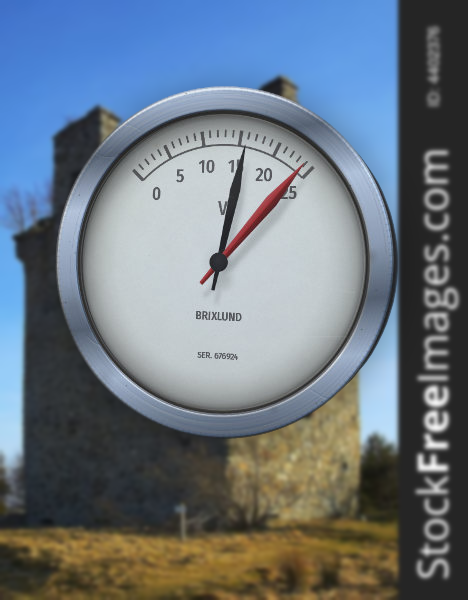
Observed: 24V
